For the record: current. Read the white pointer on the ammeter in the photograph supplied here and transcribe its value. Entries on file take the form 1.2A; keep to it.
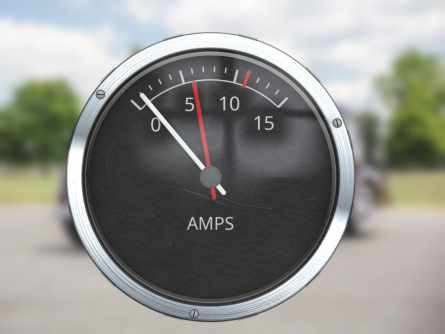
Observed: 1A
